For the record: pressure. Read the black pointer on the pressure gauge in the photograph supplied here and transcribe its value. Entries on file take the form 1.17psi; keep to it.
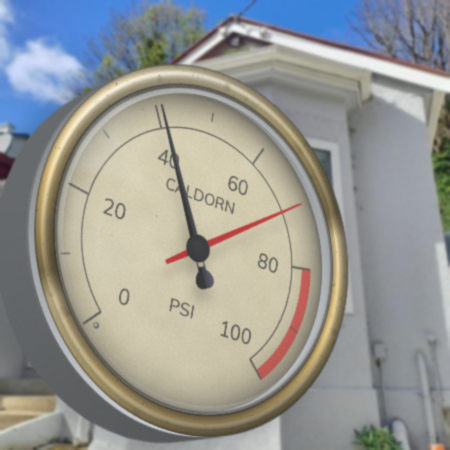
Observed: 40psi
